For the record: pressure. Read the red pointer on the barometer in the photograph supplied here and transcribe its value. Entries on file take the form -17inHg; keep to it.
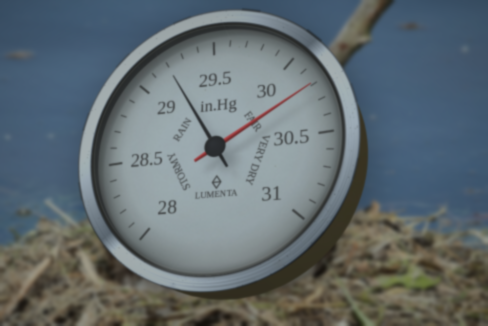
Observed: 30.2inHg
